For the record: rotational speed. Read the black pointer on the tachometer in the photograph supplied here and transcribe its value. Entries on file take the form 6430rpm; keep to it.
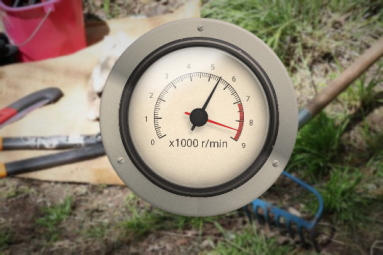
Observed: 5500rpm
